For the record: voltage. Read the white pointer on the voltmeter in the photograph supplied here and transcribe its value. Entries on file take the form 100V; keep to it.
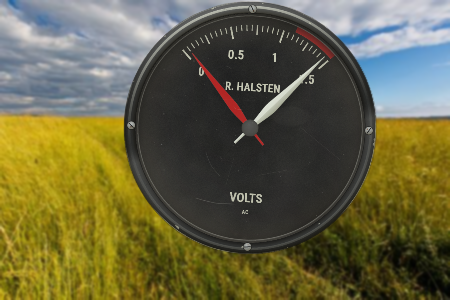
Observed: 1.45V
